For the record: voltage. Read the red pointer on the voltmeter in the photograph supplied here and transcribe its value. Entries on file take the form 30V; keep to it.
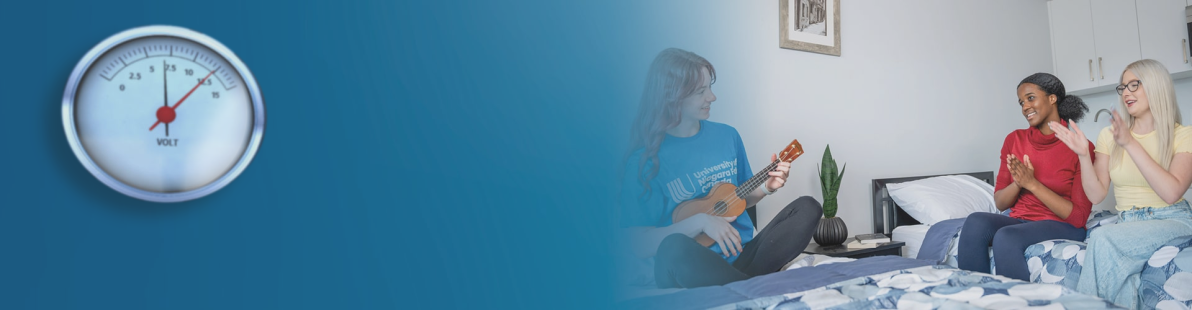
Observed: 12.5V
